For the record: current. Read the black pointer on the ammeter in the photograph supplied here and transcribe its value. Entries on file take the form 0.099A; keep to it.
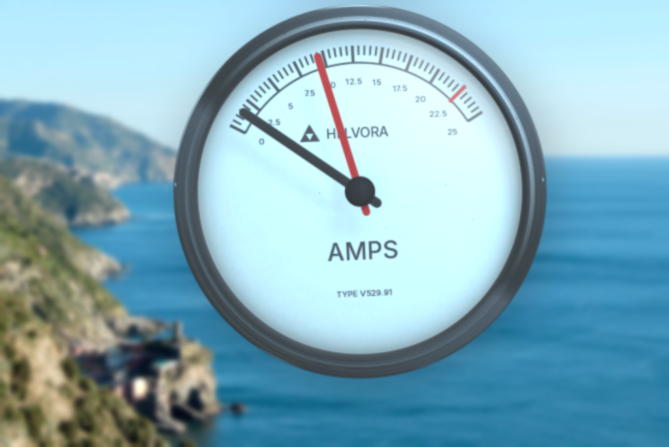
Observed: 1.5A
